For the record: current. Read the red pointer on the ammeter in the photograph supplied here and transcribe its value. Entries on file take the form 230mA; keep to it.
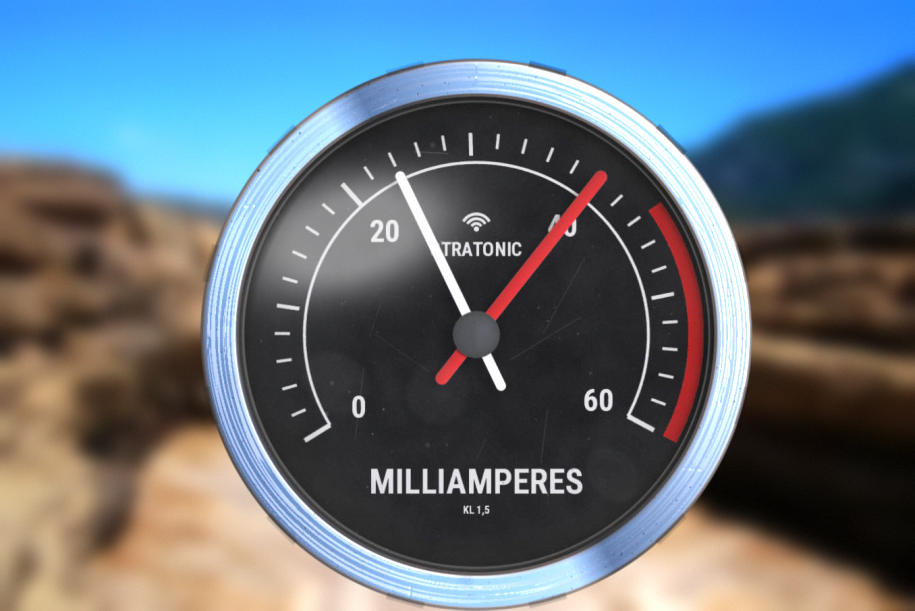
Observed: 40mA
